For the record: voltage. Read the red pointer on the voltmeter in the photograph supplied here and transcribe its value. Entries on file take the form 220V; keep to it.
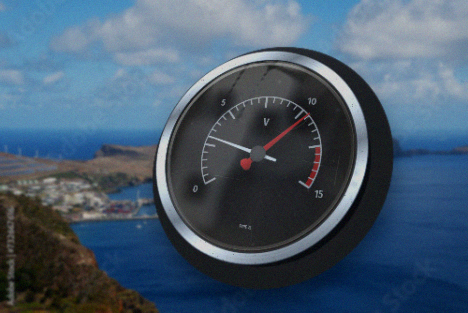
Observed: 10.5V
